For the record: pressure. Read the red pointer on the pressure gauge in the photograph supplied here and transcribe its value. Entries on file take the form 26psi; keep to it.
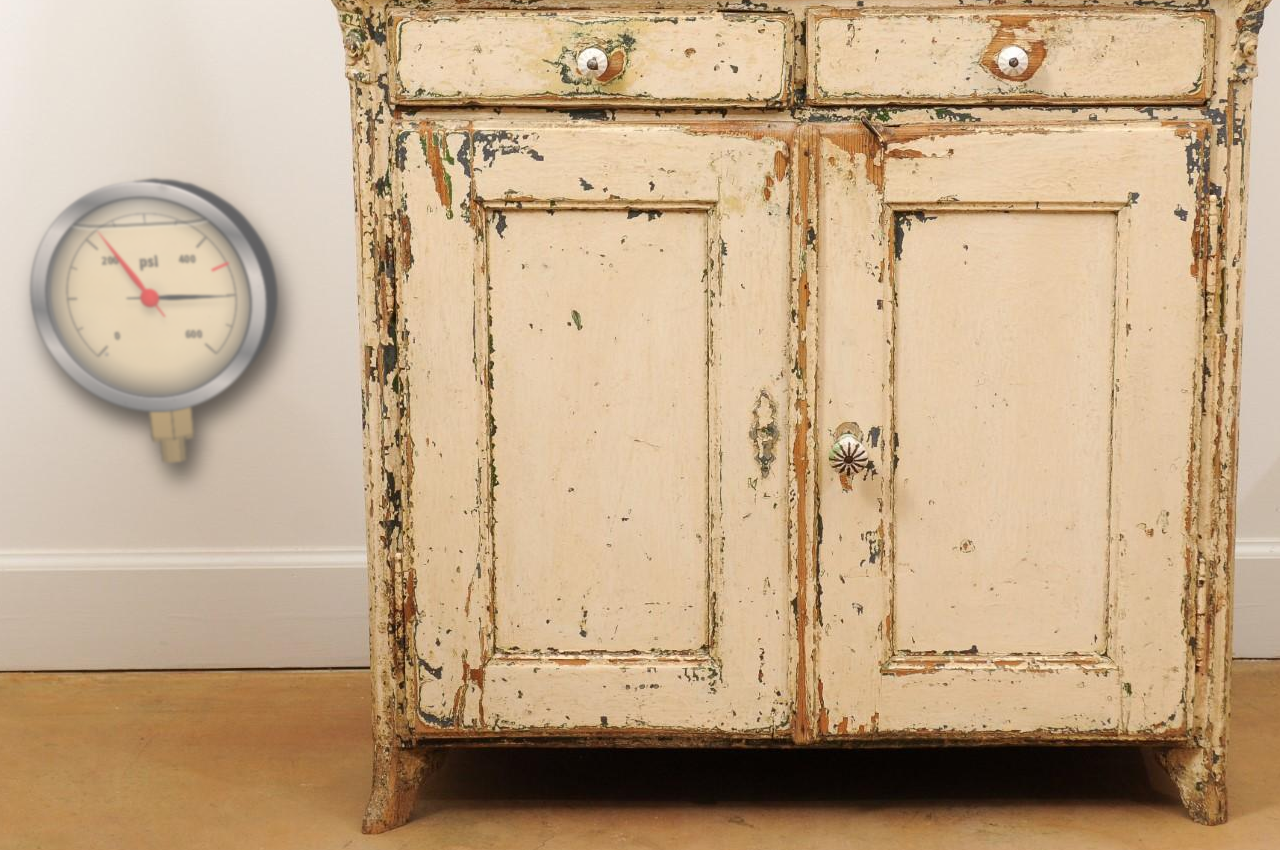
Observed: 225psi
